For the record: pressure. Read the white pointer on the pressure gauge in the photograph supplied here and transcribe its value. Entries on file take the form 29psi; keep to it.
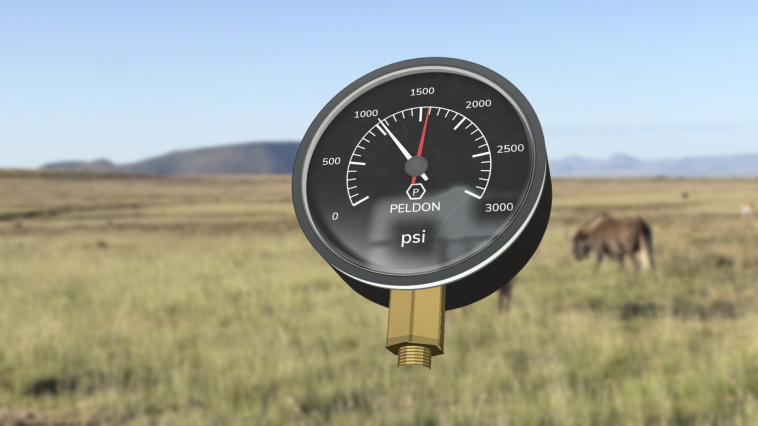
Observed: 1050psi
